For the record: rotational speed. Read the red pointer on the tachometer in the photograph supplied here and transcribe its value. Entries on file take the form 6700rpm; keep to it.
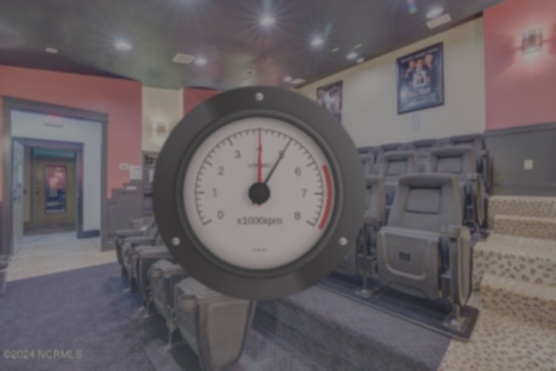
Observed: 4000rpm
